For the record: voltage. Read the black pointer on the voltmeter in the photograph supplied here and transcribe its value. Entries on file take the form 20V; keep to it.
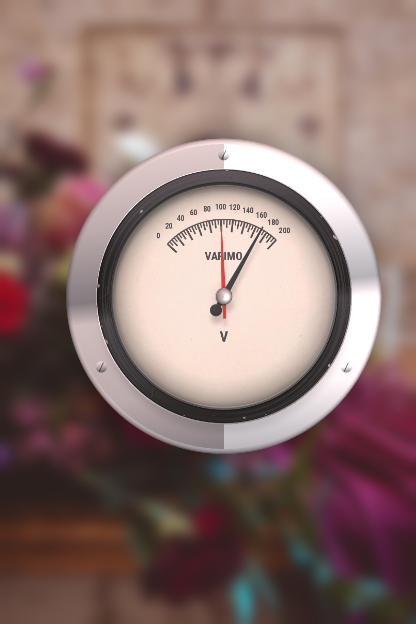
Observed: 170V
